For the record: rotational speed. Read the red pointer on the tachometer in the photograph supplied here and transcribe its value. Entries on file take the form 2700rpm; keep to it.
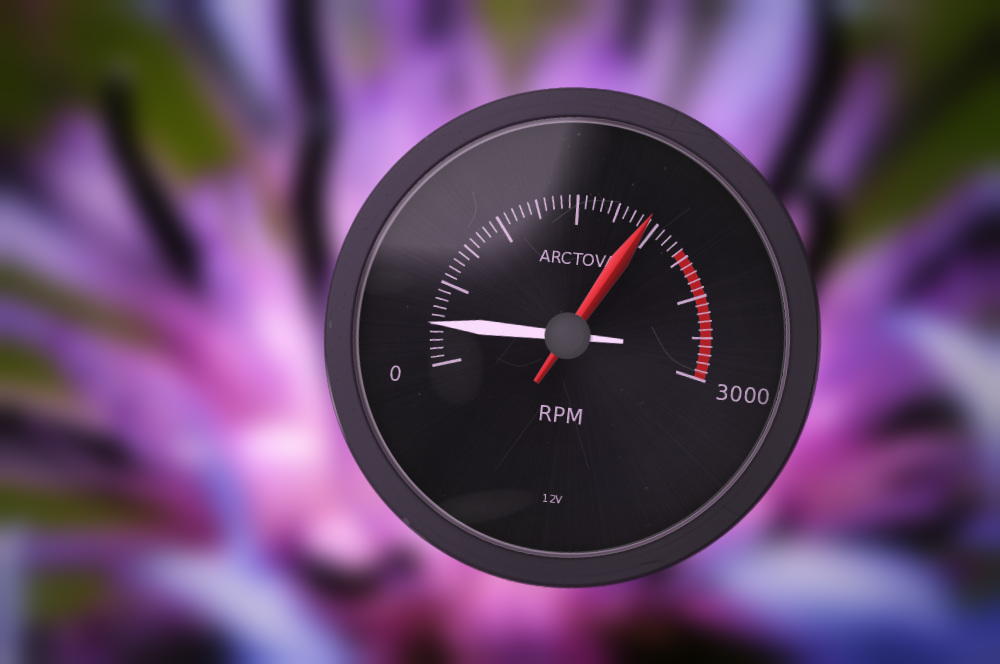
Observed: 1950rpm
